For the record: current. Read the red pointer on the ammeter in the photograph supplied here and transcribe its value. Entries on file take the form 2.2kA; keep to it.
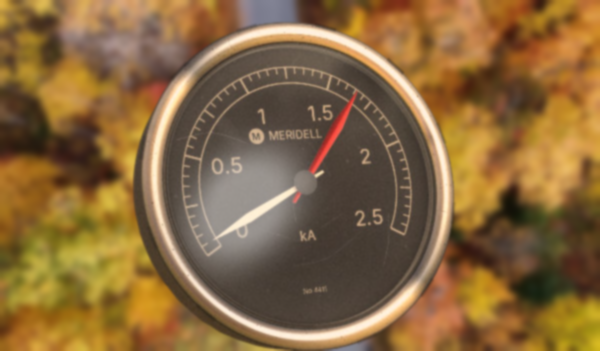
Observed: 1.65kA
